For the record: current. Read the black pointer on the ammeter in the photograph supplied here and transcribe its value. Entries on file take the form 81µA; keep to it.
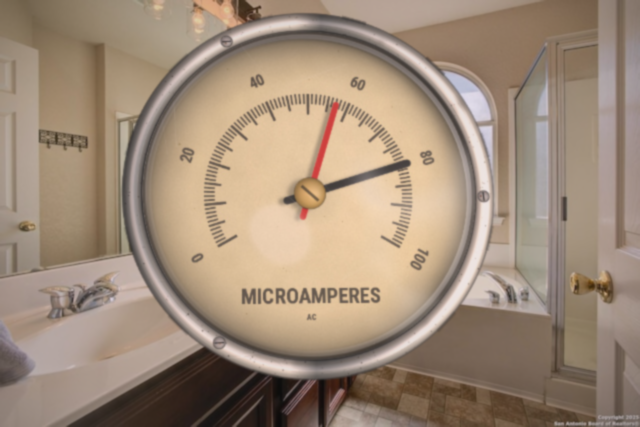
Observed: 80µA
